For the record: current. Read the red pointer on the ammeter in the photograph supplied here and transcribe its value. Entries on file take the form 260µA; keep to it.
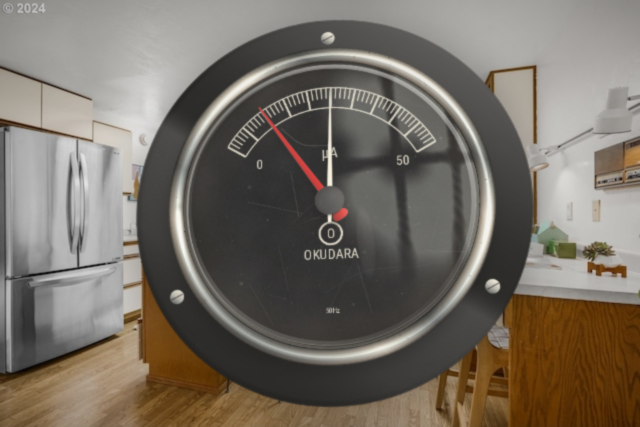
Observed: 10µA
